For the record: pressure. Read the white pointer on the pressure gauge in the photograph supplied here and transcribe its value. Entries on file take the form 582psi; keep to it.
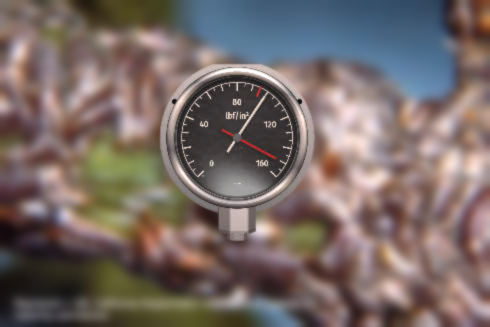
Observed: 100psi
